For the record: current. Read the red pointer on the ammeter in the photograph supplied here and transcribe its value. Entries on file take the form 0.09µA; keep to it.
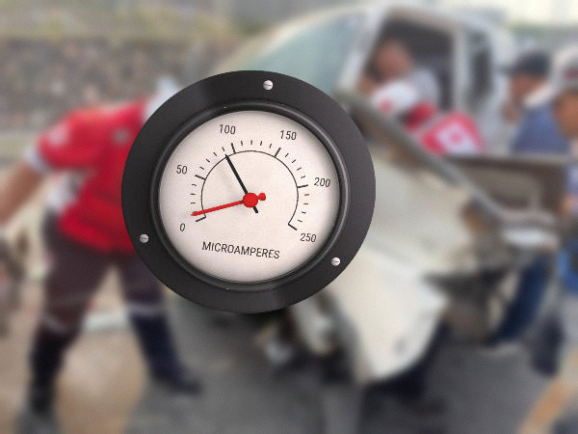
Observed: 10µA
